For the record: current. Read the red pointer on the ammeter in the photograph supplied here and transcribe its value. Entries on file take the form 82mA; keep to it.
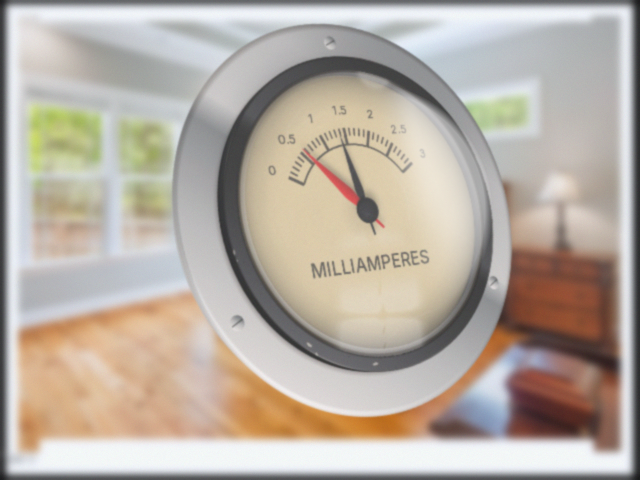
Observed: 0.5mA
